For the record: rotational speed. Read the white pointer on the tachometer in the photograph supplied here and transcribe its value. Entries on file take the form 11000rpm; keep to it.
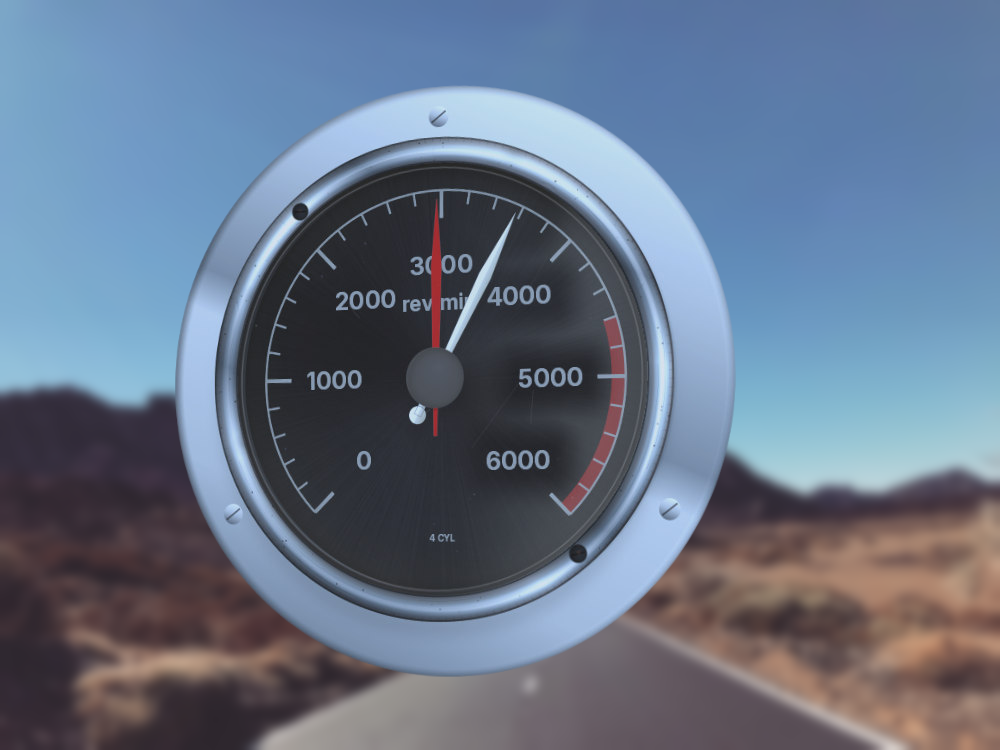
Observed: 3600rpm
